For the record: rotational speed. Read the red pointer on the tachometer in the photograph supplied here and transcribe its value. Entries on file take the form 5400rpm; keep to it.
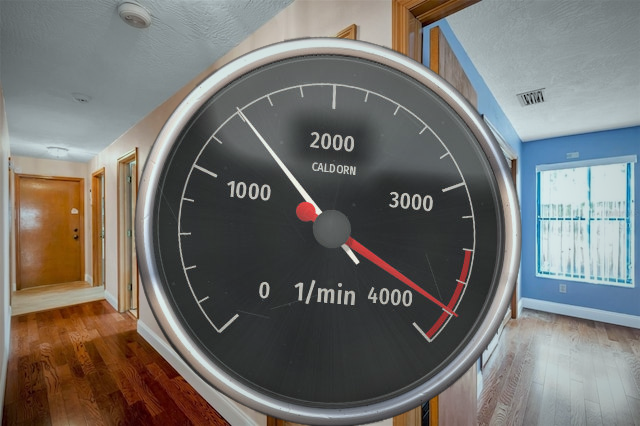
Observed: 3800rpm
